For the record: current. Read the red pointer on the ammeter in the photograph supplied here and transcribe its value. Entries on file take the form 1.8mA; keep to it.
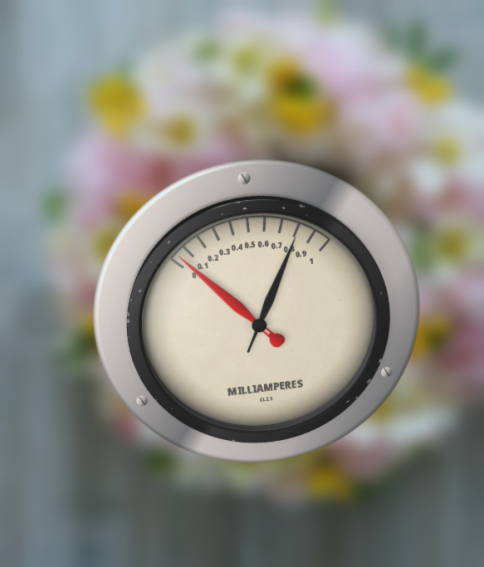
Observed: 0.05mA
